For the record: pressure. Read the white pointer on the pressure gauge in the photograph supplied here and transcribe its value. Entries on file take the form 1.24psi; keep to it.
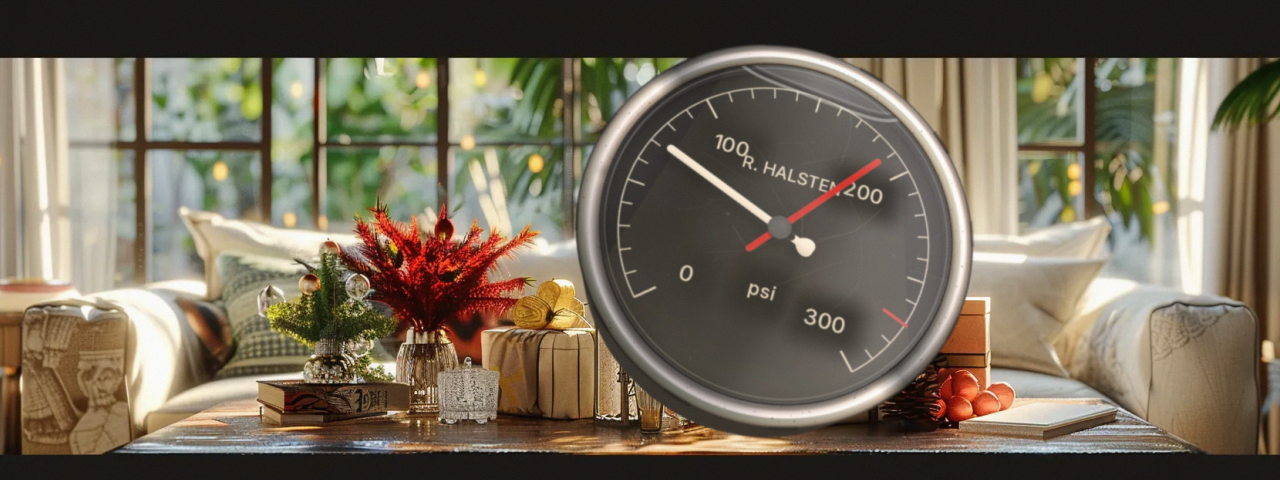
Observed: 70psi
